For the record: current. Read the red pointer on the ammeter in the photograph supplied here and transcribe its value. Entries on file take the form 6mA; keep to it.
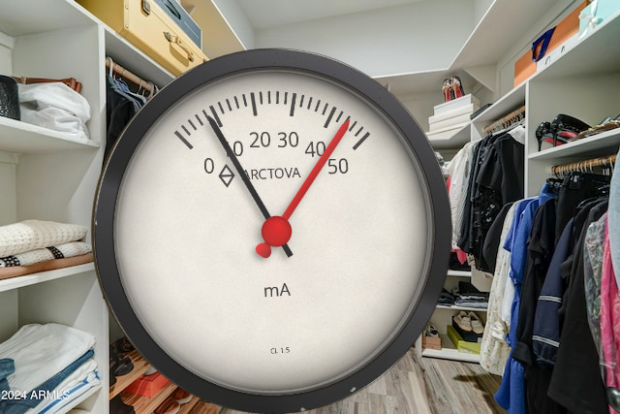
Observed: 44mA
